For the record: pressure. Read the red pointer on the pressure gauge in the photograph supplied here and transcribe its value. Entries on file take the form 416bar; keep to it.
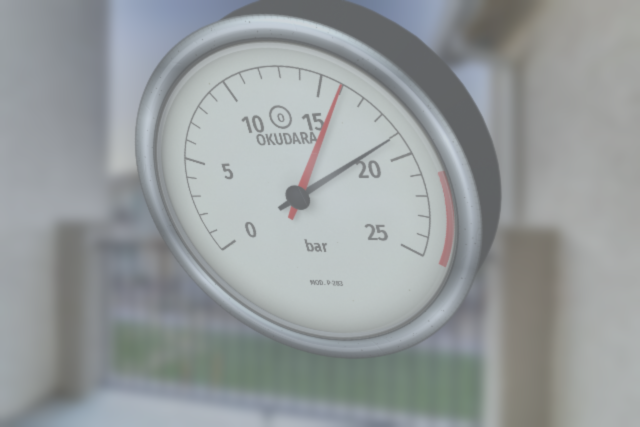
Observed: 16bar
